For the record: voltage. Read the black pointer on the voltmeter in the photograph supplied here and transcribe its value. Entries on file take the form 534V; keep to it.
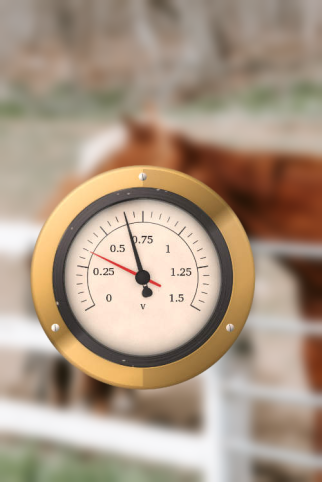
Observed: 0.65V
